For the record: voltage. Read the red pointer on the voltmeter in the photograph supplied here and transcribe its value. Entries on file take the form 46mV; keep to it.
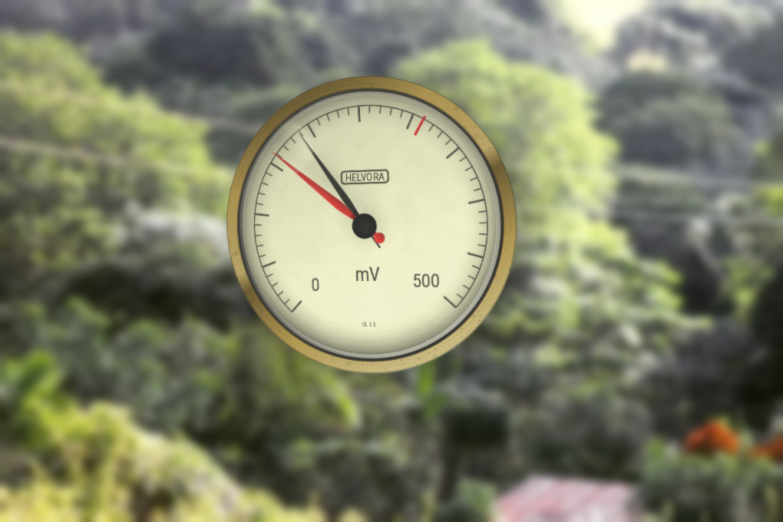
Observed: 160mV
